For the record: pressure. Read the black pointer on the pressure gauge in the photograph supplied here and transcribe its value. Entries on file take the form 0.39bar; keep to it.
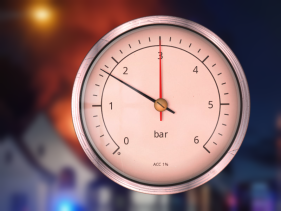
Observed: 1.7bar
